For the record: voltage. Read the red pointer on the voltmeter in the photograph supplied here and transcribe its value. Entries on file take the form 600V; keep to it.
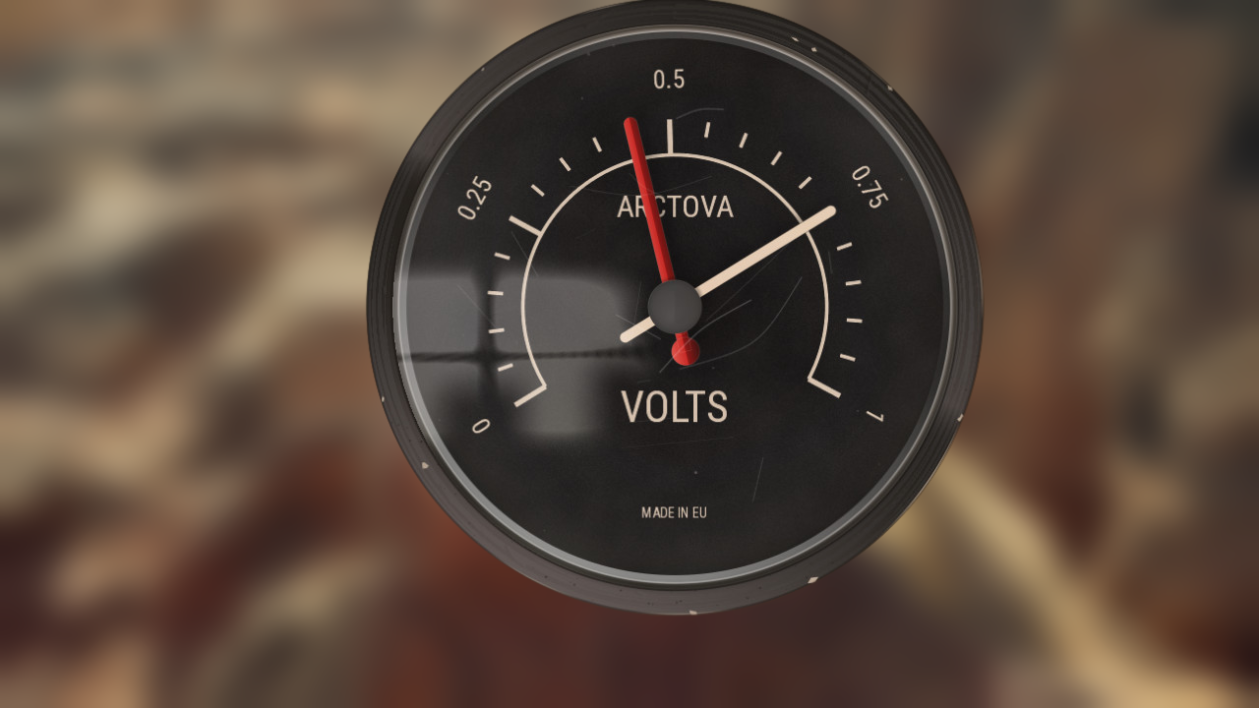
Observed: 0.45V
